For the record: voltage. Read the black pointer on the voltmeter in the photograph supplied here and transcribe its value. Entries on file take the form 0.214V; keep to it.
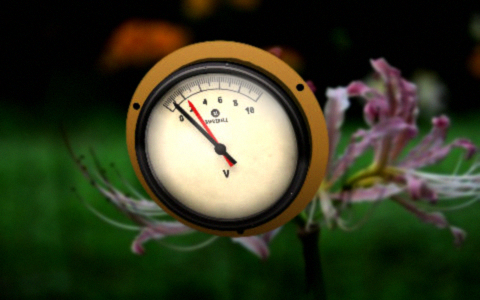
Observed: 1V
